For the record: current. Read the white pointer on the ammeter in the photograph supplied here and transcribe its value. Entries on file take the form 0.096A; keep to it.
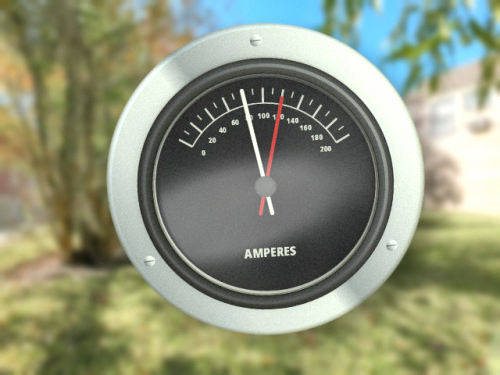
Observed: 80A
